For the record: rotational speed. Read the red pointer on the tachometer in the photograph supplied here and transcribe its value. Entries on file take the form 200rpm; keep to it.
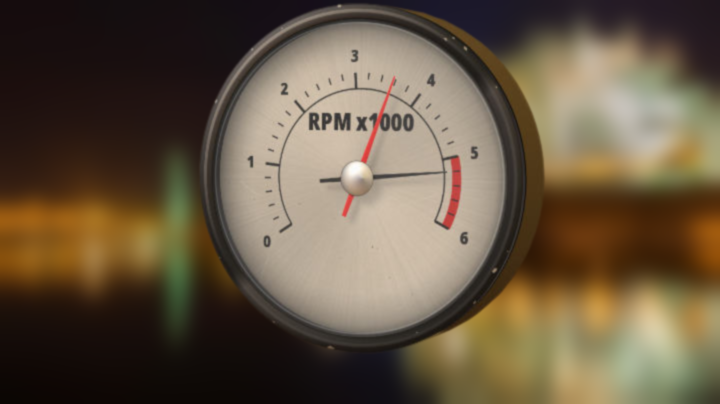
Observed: 3600rpm
